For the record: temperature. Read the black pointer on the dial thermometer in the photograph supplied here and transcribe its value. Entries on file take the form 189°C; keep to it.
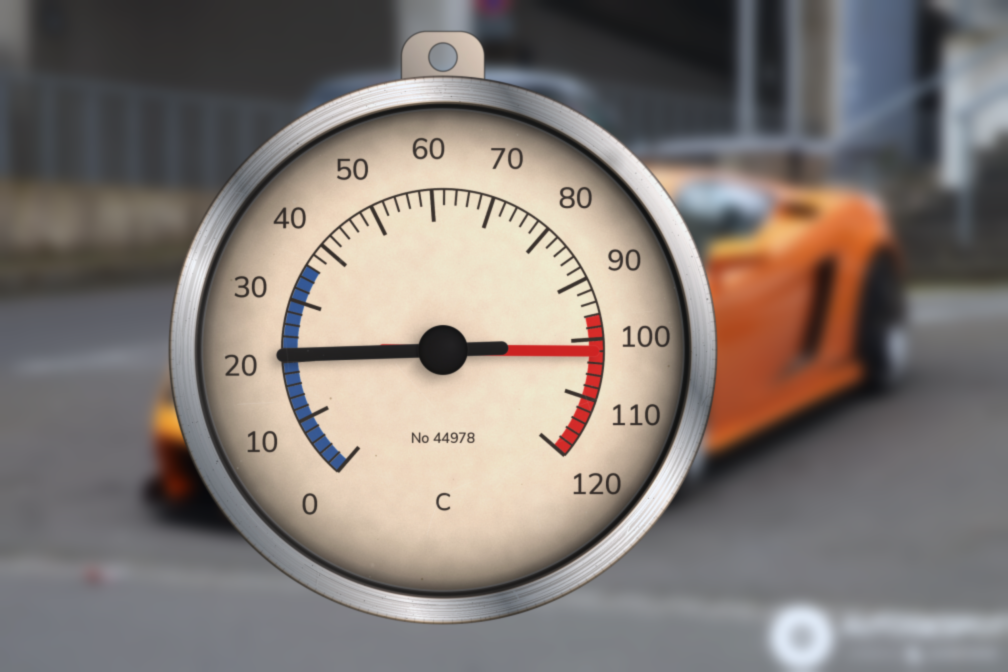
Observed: 21°C
